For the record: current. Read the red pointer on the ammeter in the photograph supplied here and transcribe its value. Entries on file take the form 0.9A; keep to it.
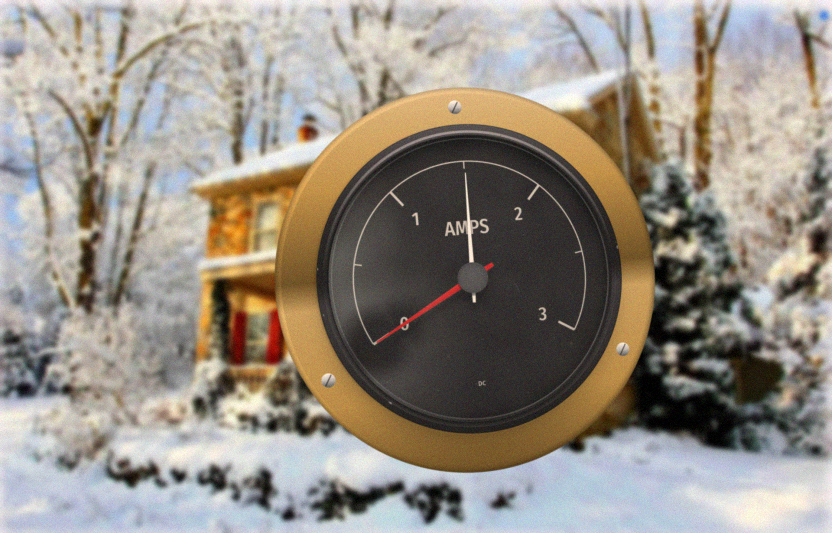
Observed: 0A
